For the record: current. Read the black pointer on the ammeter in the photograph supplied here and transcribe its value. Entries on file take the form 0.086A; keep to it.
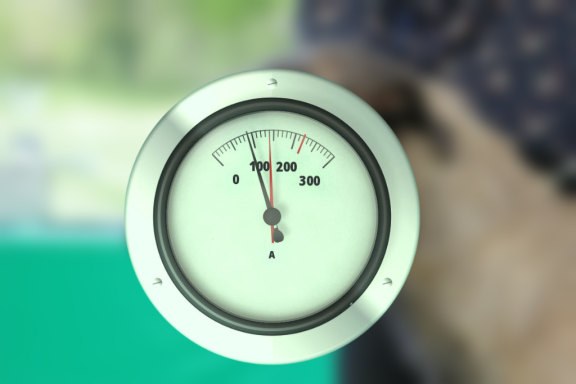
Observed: 90A
